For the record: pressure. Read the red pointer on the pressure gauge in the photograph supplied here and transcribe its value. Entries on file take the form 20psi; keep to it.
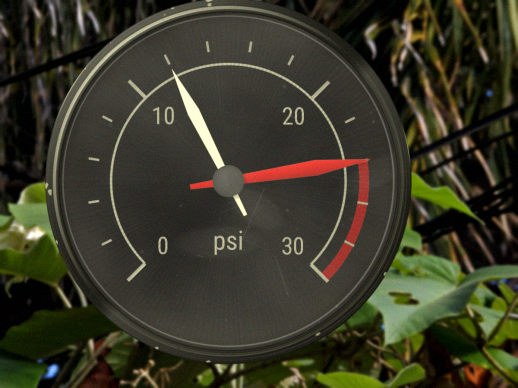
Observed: 24psi
